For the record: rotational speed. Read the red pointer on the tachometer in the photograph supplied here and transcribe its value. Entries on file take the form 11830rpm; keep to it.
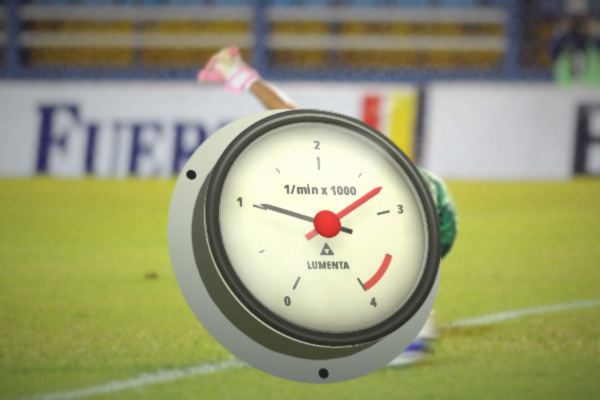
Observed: 2750rpm
